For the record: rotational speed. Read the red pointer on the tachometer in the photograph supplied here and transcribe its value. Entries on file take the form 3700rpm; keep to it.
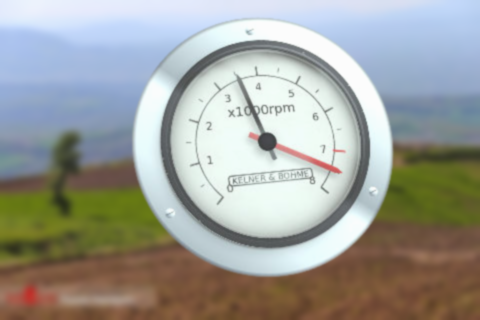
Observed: 7500rpm
